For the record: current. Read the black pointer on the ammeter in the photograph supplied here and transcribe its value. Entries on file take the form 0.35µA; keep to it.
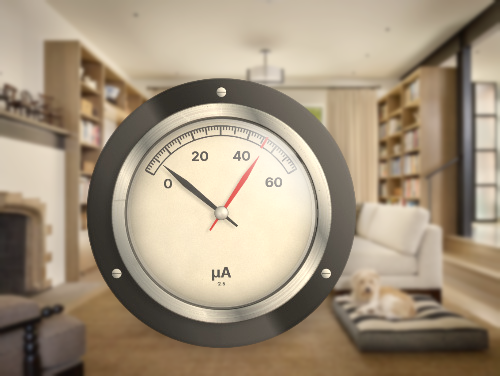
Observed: 5µA
